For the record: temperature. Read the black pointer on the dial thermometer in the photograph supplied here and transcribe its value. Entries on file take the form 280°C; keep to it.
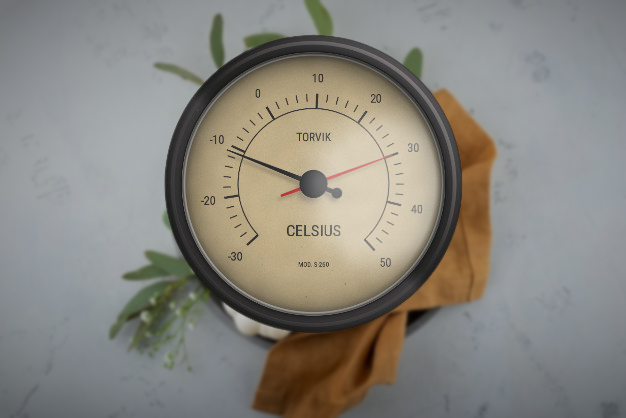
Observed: -11°C
